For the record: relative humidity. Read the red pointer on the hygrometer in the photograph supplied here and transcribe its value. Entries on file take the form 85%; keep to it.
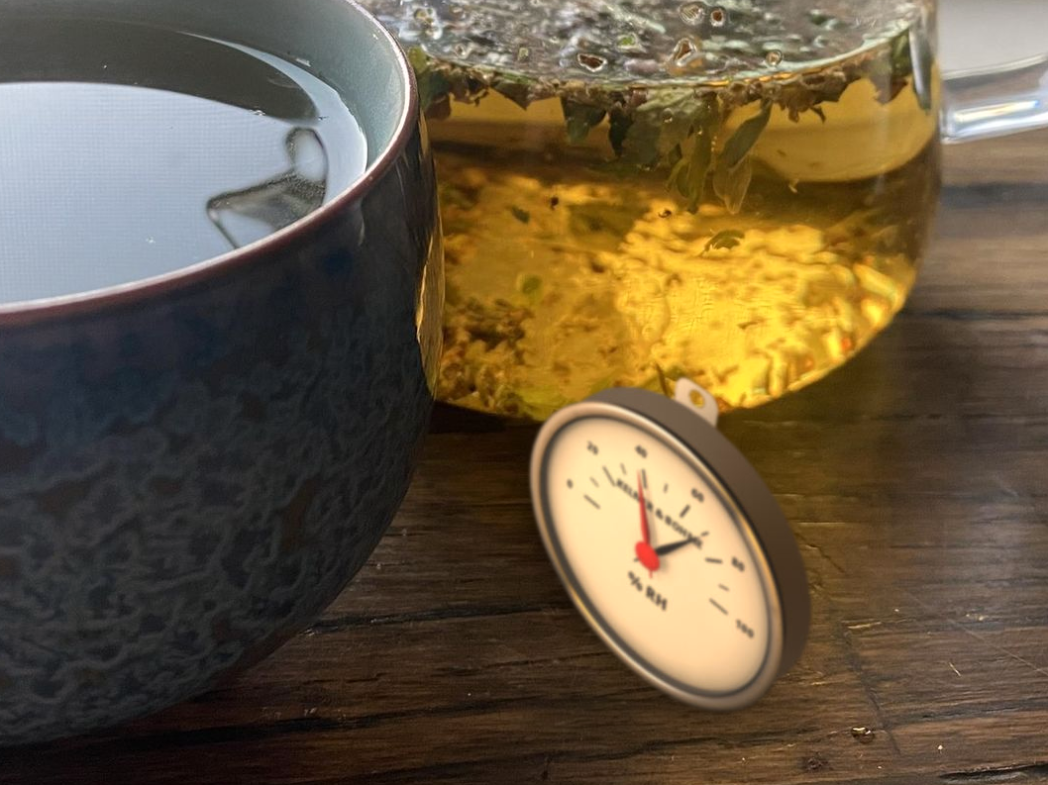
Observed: 40%
